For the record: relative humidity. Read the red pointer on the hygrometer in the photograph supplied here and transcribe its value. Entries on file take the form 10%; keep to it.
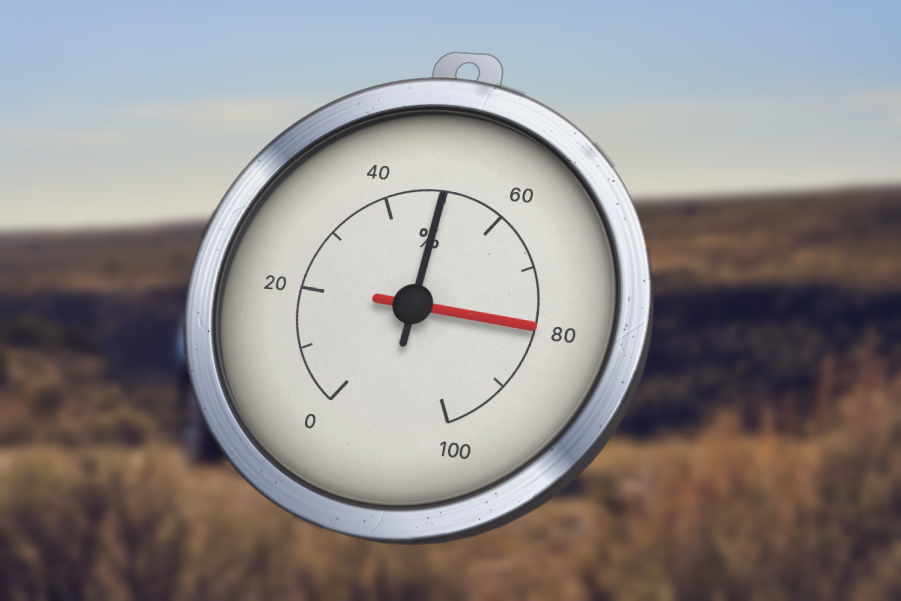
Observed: 80%
